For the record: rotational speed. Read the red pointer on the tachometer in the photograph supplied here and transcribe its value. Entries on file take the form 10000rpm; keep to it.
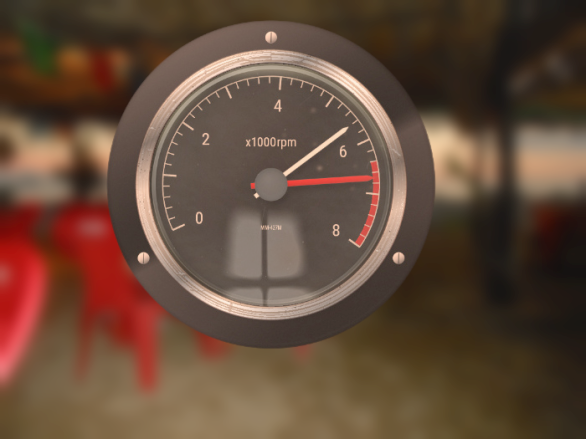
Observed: 6700rpm
